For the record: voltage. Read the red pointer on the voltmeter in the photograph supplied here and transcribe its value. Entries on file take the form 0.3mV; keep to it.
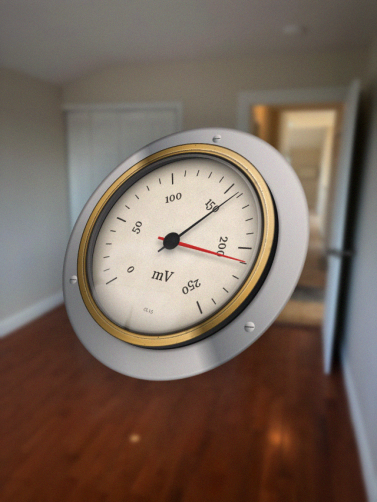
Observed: 210mV
